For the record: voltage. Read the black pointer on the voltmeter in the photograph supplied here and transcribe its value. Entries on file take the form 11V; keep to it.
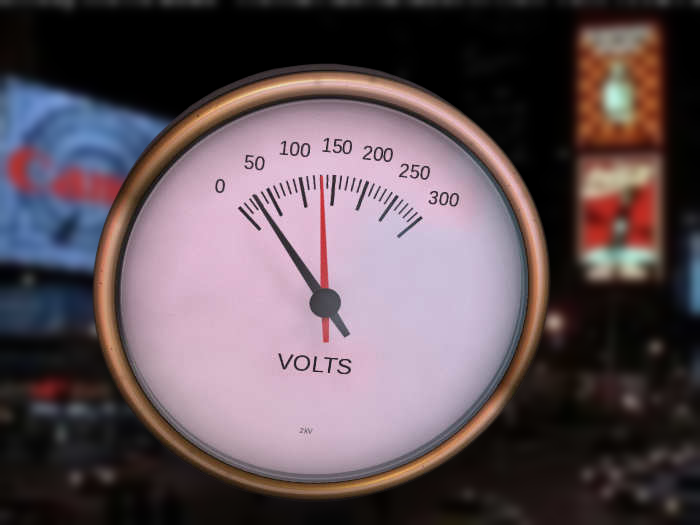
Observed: 30V
